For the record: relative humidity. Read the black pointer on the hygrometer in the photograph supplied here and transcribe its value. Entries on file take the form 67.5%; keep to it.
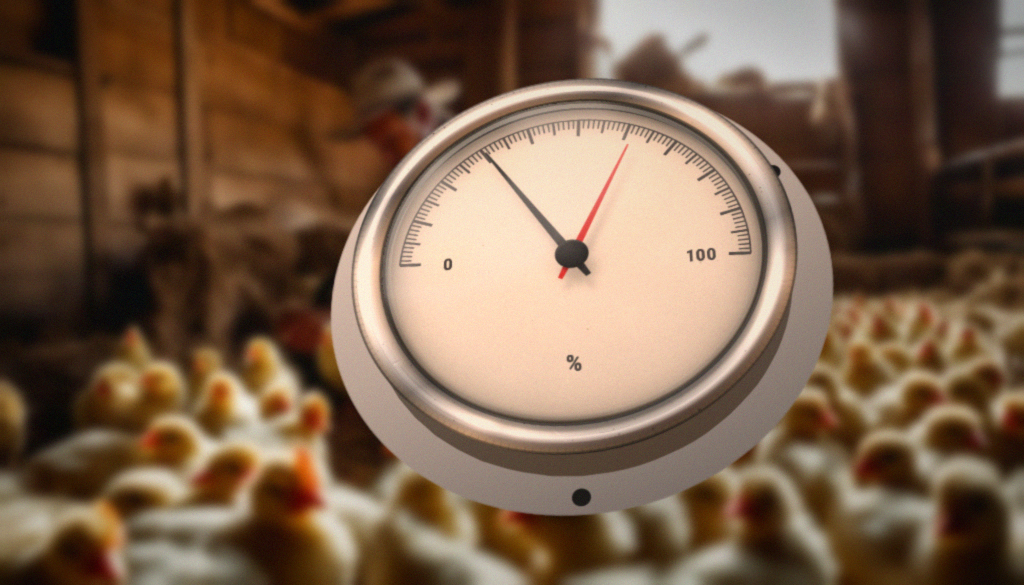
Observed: 30%
